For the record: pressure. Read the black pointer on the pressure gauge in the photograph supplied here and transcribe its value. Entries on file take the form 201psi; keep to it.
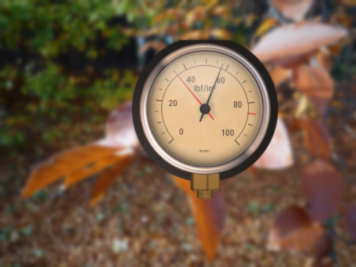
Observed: 57.5psi
